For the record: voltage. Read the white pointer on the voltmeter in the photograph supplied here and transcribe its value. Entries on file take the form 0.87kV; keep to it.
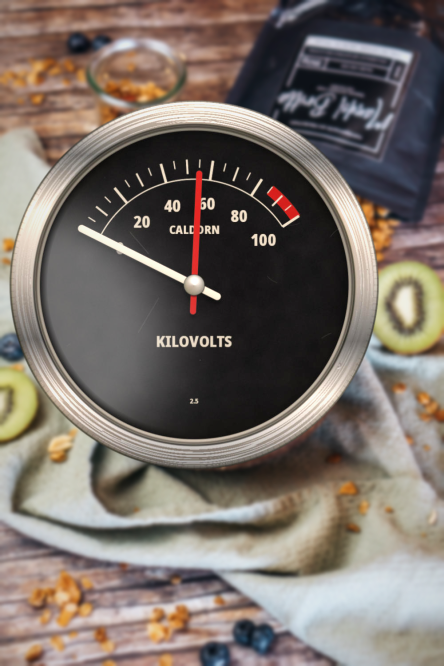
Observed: 0kV
